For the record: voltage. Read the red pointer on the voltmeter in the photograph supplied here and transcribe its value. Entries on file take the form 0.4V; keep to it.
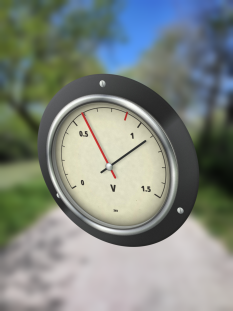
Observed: 0.6V
